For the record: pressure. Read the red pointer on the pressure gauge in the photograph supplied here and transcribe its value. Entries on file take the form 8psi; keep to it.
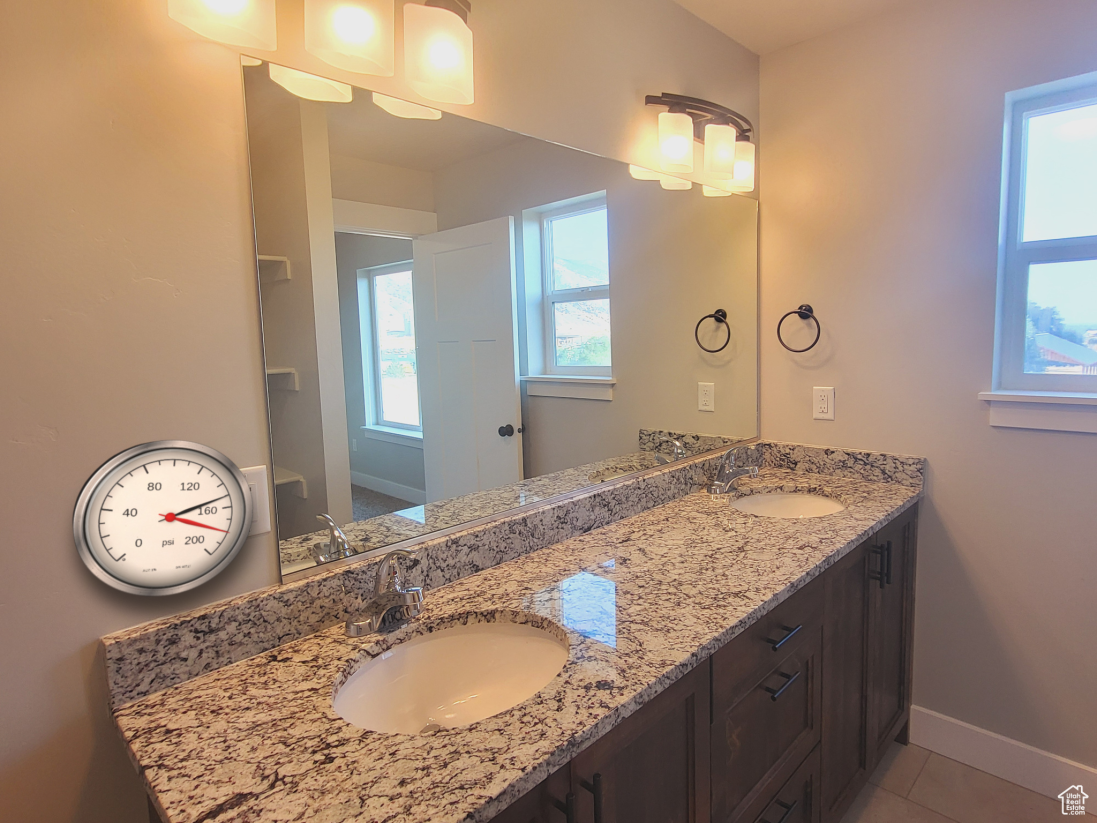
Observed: 180psi
